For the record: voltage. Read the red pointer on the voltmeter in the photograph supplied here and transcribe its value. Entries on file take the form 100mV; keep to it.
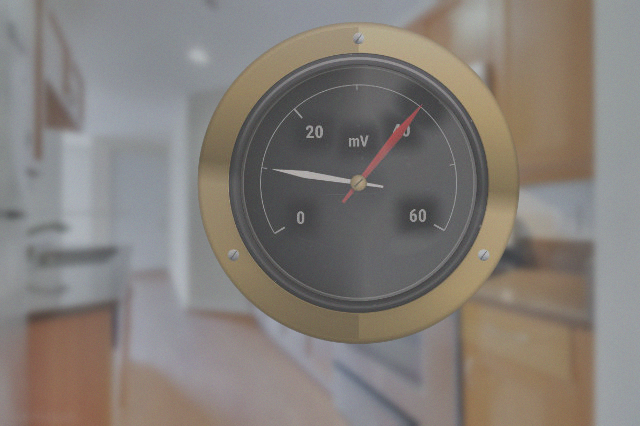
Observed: 40mV
